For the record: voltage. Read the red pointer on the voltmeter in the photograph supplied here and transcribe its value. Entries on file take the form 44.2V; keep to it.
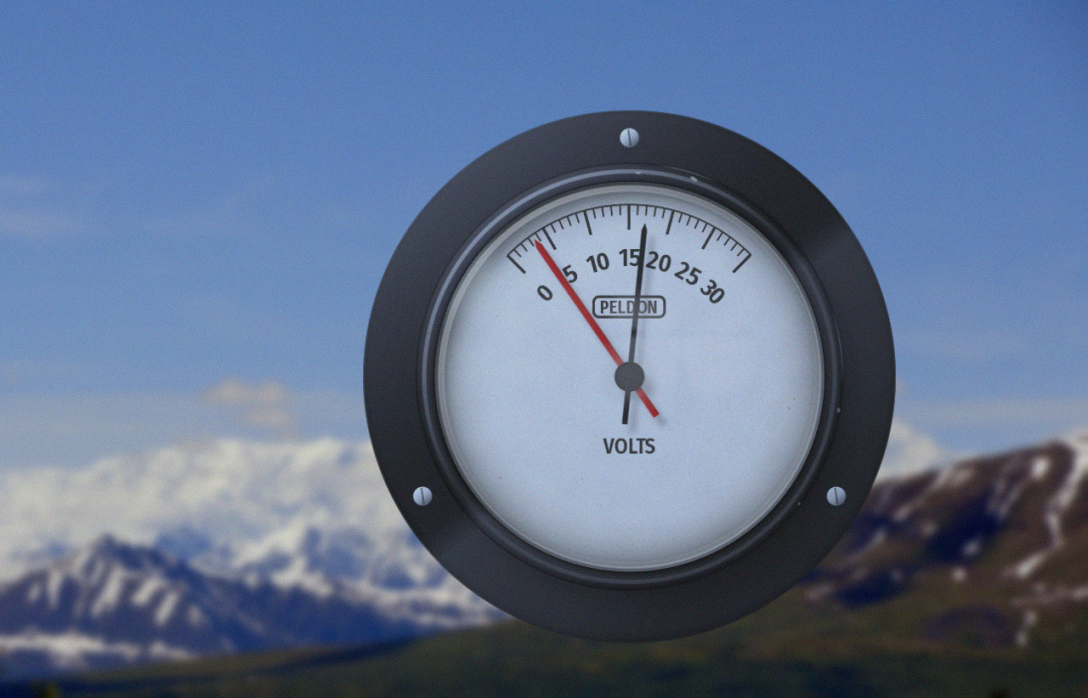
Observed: 3.5V
